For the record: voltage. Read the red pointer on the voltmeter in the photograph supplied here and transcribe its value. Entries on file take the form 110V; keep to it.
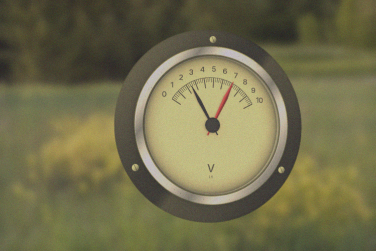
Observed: 7V
